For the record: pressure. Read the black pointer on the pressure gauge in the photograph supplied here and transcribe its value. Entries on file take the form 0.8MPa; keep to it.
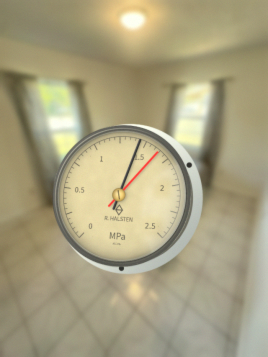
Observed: 1.45MPa
